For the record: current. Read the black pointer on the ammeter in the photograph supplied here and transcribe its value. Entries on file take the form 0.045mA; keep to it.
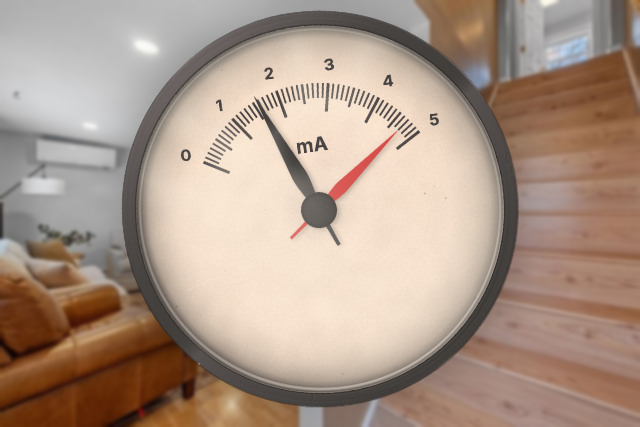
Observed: 1.6mA
